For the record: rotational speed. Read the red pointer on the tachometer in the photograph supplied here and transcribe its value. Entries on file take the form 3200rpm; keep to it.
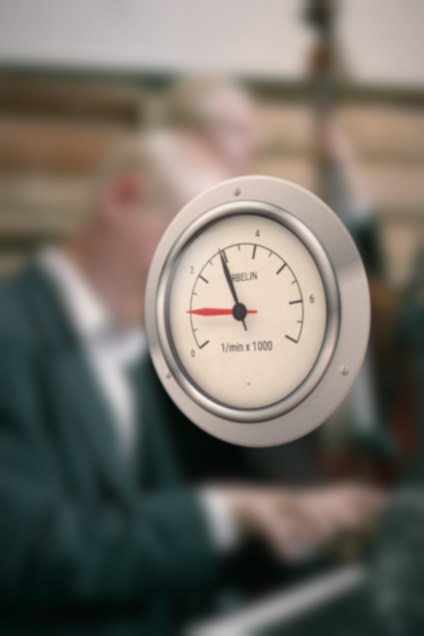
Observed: 1000rpm
